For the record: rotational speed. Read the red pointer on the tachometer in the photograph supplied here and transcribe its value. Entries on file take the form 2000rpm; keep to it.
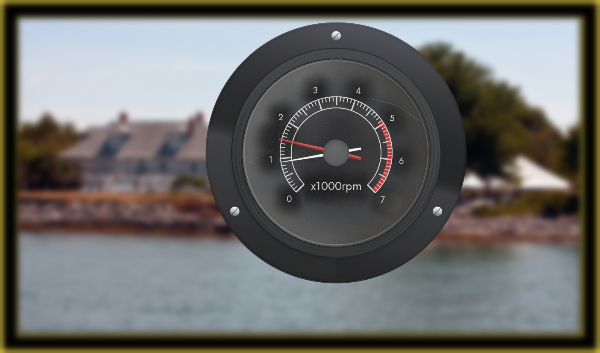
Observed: 1500rpm
